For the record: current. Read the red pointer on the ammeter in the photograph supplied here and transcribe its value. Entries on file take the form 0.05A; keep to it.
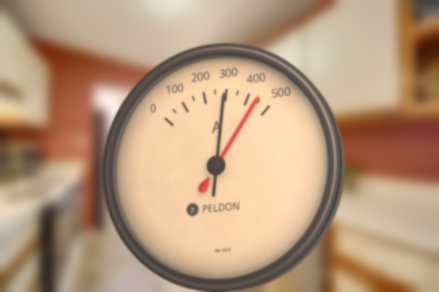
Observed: 450A
